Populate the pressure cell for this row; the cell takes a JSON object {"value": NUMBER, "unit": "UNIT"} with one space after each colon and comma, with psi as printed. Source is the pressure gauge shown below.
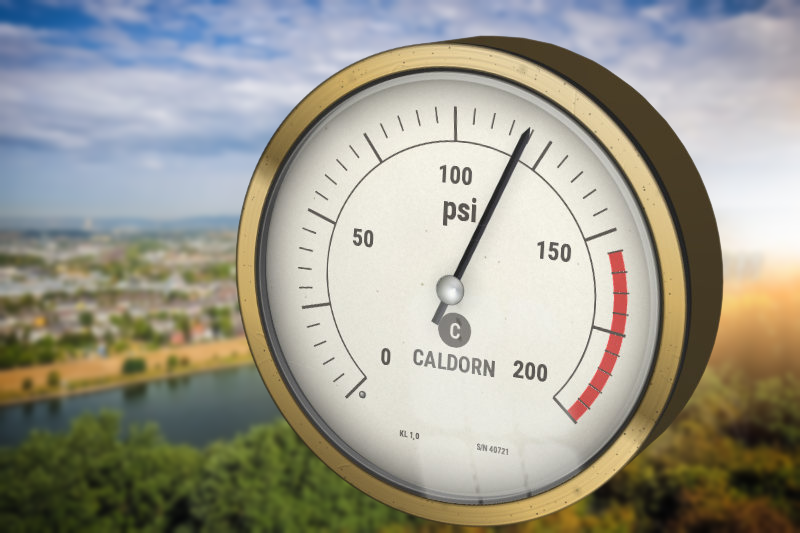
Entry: {"value": 120, "unit": "psi"}
